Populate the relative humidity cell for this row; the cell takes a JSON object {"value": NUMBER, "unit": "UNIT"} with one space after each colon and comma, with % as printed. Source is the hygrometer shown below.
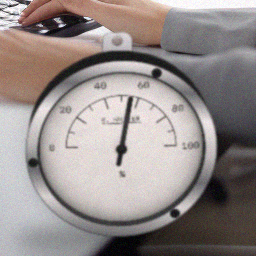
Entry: {"value": 55, "unit": "%"}
